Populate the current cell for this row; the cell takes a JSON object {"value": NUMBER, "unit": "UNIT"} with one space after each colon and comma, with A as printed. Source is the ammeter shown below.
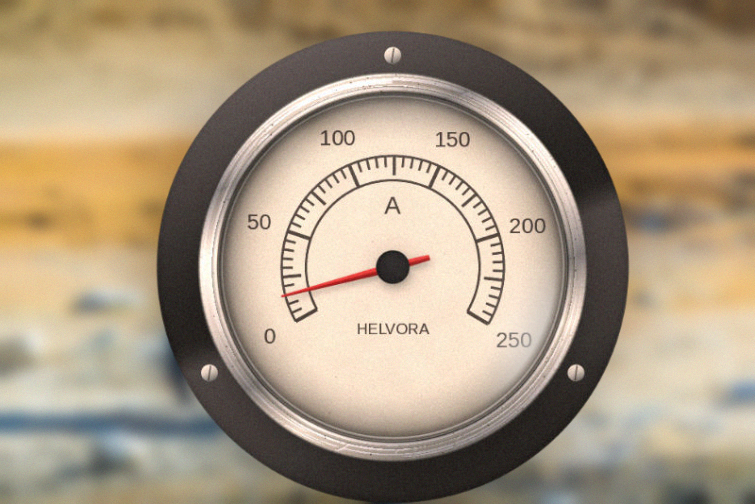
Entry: {"value": 15, "unit": "A"}
